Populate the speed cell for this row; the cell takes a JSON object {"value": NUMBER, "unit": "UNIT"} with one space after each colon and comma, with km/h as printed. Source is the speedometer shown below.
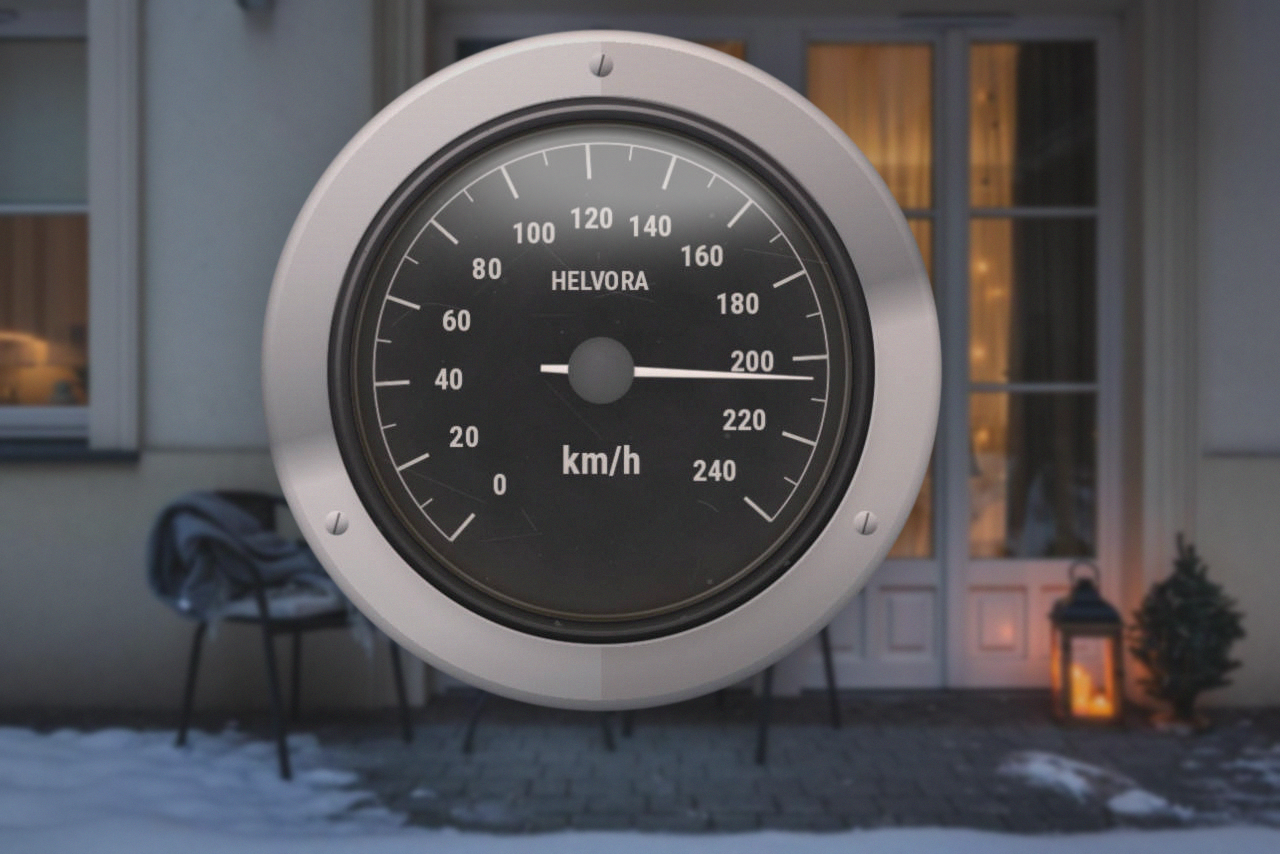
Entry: {"value": 205, "unit": "km/h"}
